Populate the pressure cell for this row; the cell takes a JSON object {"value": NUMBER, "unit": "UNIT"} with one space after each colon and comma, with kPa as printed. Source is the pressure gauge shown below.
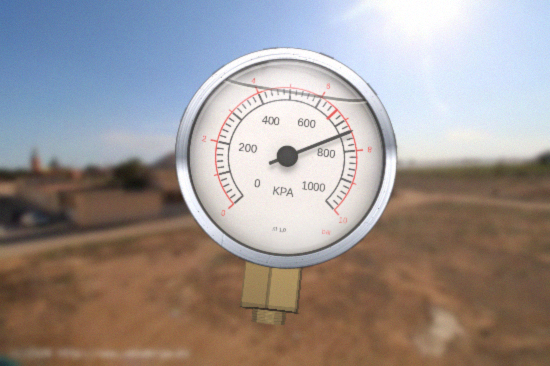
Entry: {"value": 740, "unit": "kPa"}
